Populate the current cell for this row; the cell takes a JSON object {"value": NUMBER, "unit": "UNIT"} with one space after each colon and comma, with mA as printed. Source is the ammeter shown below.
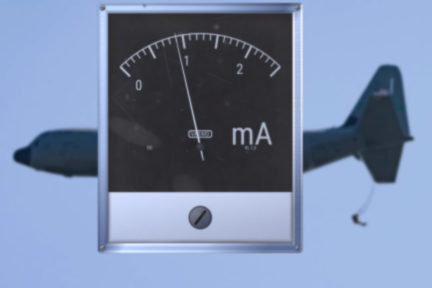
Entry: {"value": 0.9, "unit": "mA"}
